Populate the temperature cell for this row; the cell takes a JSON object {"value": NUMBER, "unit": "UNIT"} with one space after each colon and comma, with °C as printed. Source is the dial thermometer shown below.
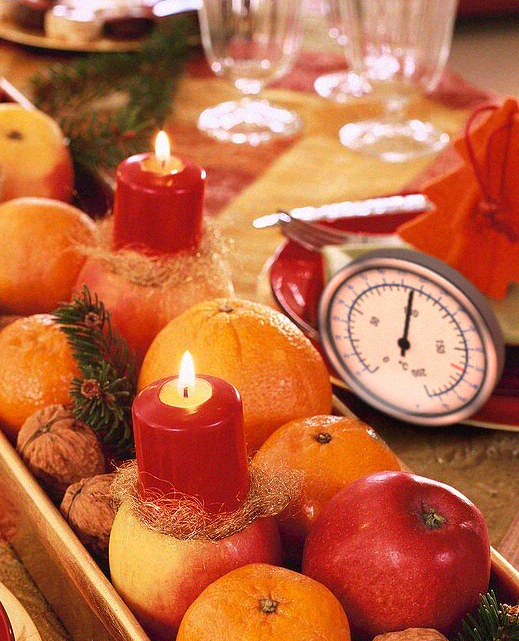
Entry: {"value": 100, "unit": "°C"}
